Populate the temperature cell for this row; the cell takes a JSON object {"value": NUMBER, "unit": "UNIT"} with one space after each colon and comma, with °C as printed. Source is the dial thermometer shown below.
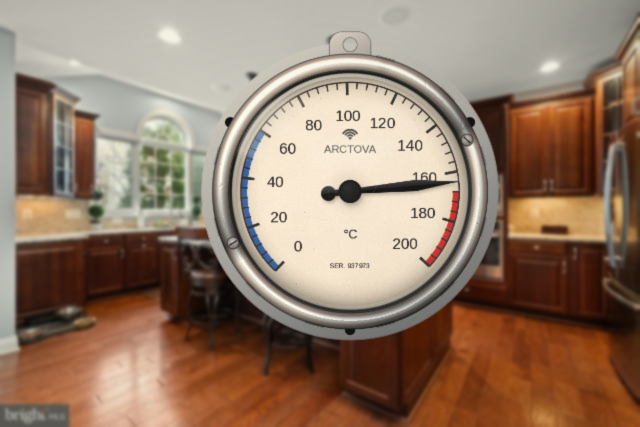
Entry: {"value": 164, "unit": "°C"}
